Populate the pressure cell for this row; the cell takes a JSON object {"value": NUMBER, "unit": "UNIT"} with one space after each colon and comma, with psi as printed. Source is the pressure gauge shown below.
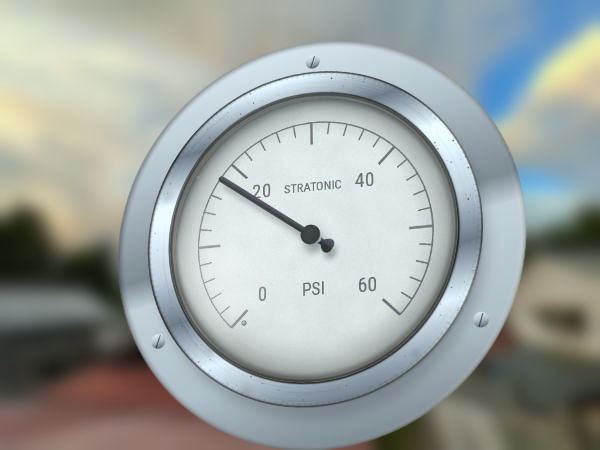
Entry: {"value": 18, "unit": "psi"}
